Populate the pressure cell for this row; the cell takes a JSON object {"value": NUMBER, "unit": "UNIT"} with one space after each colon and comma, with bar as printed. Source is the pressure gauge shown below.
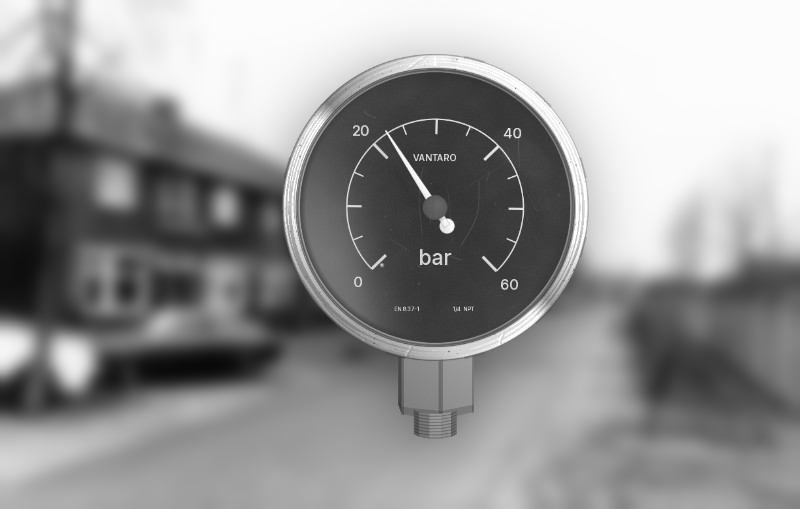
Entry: {"value": 22.5, "unit": "bar"}
